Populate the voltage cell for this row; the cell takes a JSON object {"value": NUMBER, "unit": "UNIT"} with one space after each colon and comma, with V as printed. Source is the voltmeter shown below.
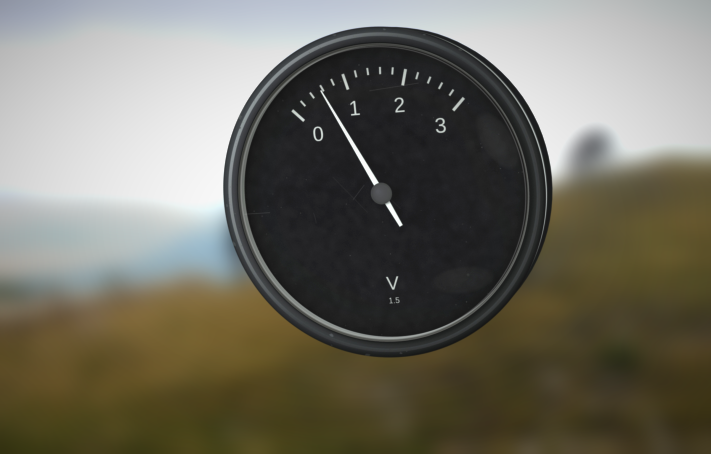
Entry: {"value": 0.6, "unit": "V"}
